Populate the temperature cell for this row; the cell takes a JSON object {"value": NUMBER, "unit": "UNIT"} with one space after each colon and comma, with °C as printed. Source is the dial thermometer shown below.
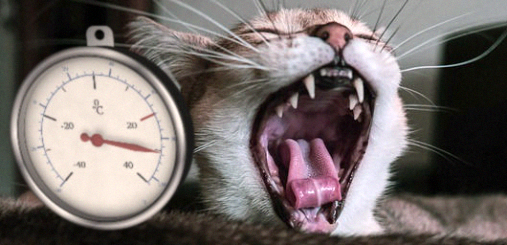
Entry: {"value": 30, "unit": "°C"}
